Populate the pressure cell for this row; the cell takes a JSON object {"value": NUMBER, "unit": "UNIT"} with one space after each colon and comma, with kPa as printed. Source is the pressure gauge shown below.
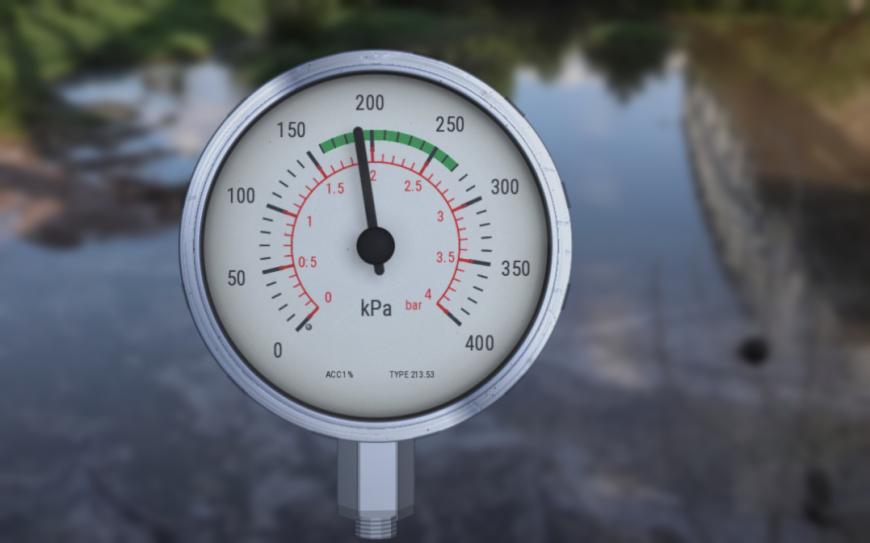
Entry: {"value": 190, "unit": "kPa"}
